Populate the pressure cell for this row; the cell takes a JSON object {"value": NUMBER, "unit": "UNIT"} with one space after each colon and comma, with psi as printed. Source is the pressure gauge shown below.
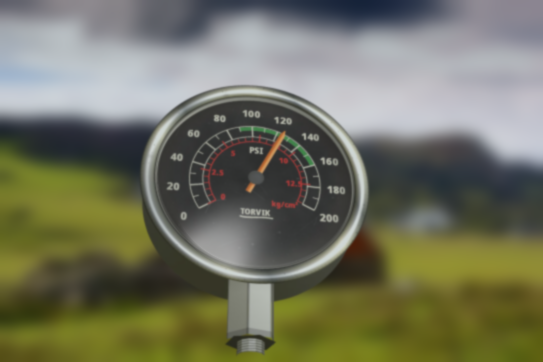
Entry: {"value": 125, "unit": "psi"}
